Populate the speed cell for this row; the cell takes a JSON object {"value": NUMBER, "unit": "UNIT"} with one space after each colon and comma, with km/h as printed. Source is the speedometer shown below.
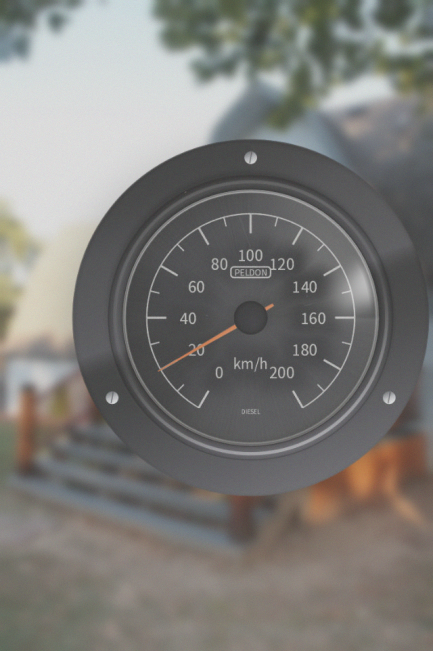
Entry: {"value": 20, "unit": "km/h"}
